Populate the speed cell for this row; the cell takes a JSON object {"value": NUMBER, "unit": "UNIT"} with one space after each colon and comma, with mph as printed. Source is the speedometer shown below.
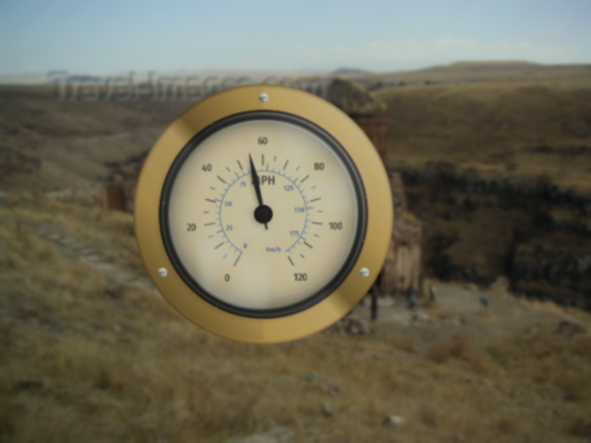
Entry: {"value": 55, "unit": "mph"}
